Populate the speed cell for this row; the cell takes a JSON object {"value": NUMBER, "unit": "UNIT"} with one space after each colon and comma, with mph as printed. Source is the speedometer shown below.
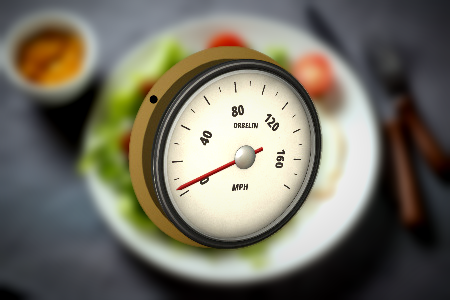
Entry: {"value": 5, "unit": "mph"}
